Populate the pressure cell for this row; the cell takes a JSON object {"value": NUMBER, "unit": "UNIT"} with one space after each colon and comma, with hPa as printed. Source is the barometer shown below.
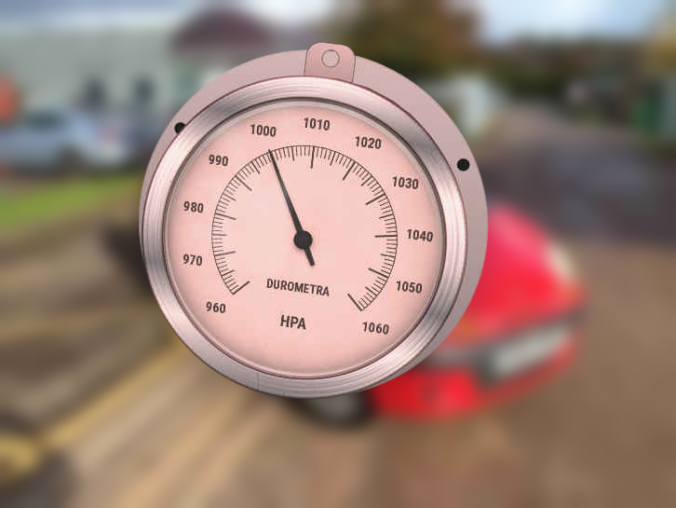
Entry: {"value": 1000, "unit": "hPa"}
